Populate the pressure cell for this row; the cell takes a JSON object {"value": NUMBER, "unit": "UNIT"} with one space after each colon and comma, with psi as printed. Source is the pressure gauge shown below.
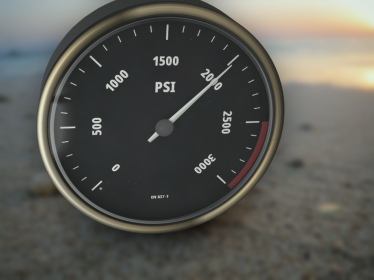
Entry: {"value": 2000, "unit": "psi"}
